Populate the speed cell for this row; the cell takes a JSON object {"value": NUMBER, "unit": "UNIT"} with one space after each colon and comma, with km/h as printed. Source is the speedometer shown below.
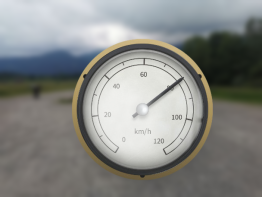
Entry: {"value": 80, "unit": "km/h"}
